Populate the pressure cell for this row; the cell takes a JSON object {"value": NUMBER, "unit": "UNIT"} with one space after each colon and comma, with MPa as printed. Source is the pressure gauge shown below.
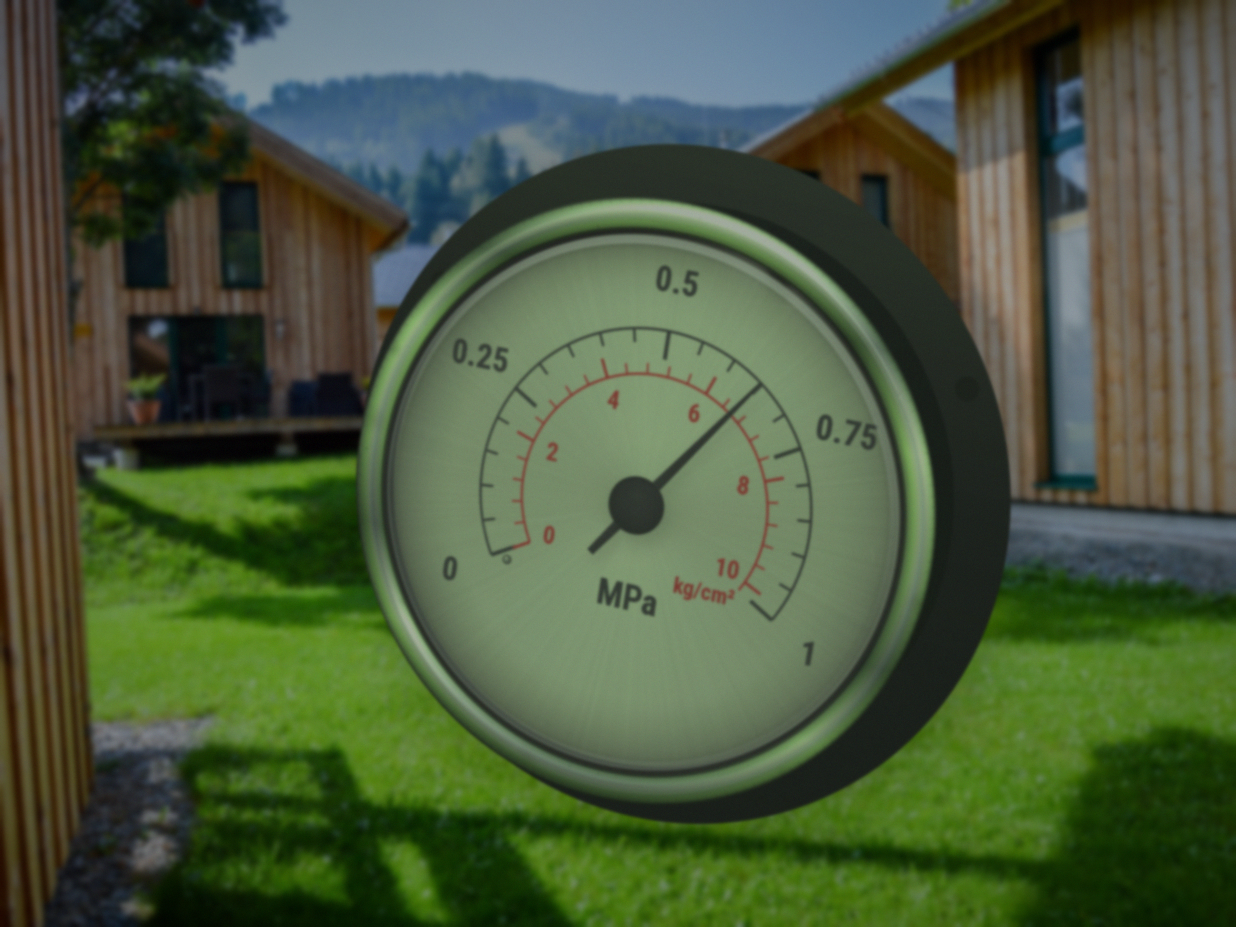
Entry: {"value": 0.65, "unit": "MPa"}
